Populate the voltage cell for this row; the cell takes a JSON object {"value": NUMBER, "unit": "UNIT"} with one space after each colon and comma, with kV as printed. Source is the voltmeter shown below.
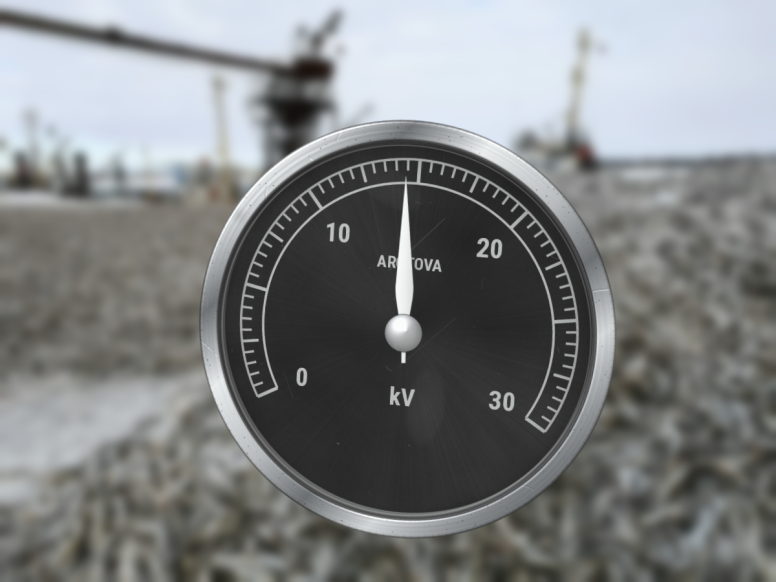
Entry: {"value": 14.5, "unit": "kV"}
